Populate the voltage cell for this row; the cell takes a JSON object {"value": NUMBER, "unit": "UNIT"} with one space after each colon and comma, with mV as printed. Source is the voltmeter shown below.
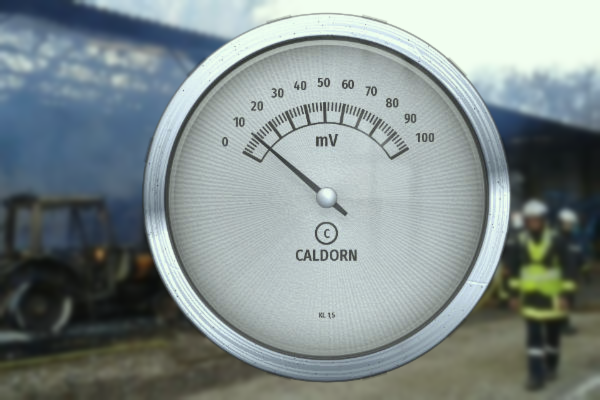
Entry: {"value": 10, "unit": "mV"}
